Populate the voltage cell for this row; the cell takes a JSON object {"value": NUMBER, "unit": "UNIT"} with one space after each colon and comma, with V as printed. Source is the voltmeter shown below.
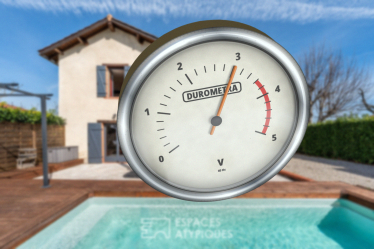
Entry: {"value": 3, "unit": "V"}
